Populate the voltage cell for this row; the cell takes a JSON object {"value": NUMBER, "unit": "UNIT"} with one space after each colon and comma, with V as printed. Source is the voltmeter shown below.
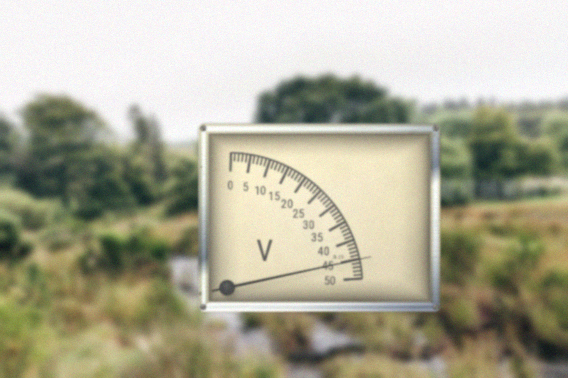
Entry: {"value": 45, "unit": "V"}
